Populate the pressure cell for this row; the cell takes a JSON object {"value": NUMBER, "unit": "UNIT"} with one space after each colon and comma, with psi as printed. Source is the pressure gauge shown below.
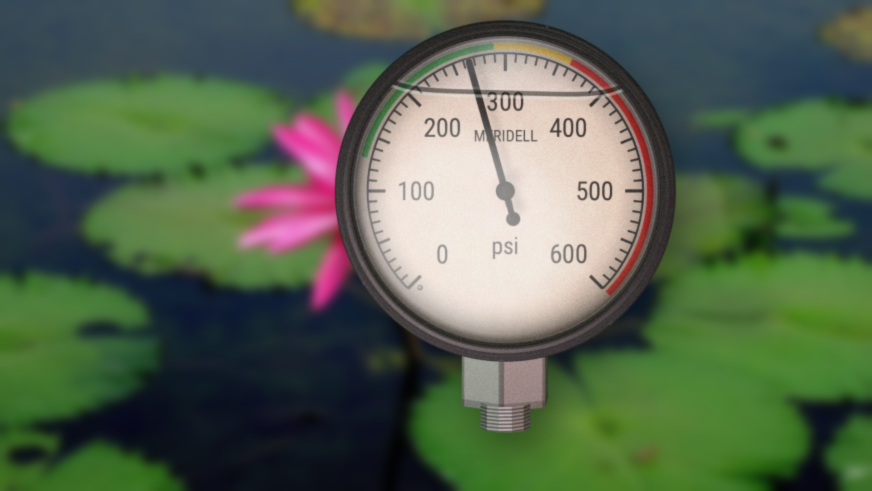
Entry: {"value": 265, "unit": "psi"}
